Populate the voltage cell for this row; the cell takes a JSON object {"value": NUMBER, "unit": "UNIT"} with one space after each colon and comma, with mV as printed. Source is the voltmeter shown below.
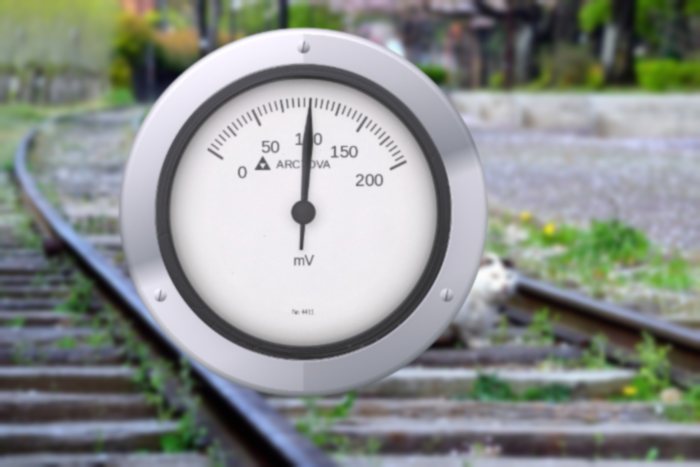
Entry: {"value": 100, "unit": "mV"}
